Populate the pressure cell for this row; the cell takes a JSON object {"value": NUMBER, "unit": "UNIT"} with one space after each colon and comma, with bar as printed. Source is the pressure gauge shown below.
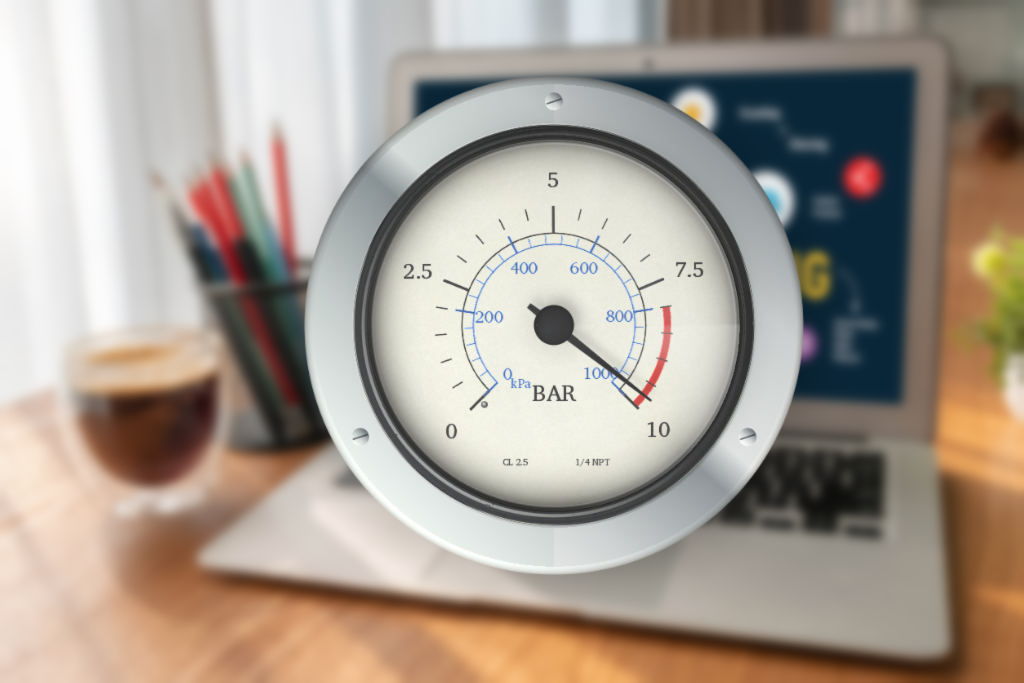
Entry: {"value": 9.75, "unit": "bar"}
